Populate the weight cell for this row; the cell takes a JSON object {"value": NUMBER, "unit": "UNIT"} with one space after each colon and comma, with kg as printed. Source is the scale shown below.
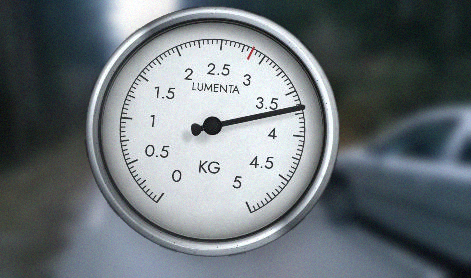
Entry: {"value": 3.7, "unit": "kg"}
